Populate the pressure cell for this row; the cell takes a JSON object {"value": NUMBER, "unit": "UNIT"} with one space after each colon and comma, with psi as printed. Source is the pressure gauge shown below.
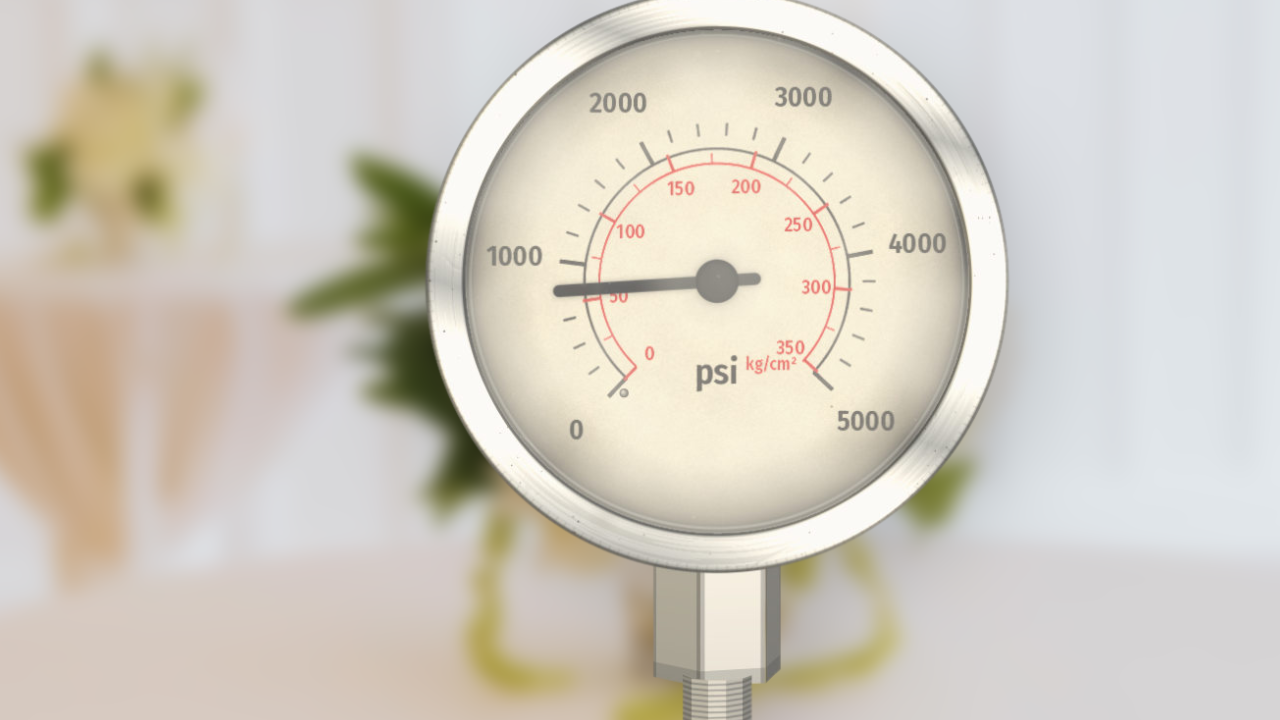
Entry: {"value": 800, "unit": "psi"}
